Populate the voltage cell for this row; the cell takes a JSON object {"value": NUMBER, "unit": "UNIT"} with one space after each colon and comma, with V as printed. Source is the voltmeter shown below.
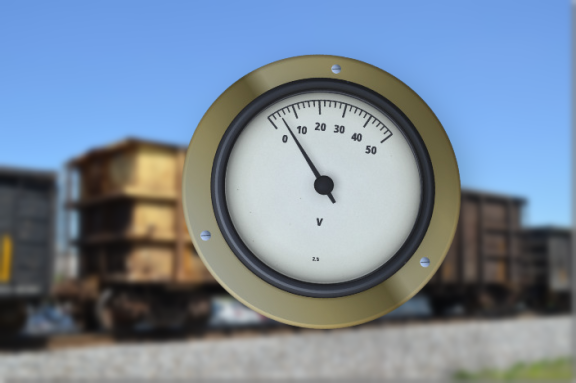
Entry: {"value": 4, "unit": "V"}
